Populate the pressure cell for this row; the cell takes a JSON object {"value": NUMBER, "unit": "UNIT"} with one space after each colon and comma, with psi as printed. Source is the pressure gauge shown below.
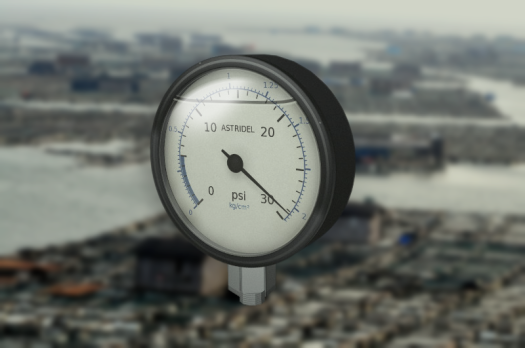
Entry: {"value": 29, "unit": "psi"}
